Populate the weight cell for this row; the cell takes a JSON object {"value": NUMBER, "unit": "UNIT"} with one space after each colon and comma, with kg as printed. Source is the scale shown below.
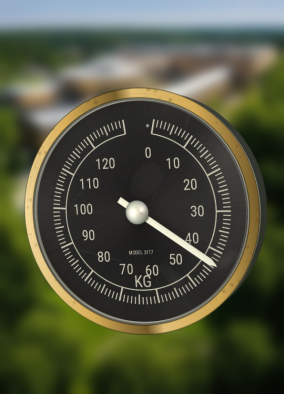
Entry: {"value": 43, "unit": "kg"}
